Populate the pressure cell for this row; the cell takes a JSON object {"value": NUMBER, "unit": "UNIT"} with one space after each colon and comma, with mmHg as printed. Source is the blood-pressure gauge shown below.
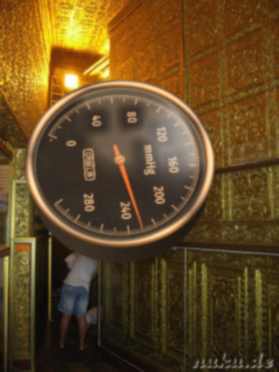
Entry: {"value": 230, "unit": "mmHg"}
